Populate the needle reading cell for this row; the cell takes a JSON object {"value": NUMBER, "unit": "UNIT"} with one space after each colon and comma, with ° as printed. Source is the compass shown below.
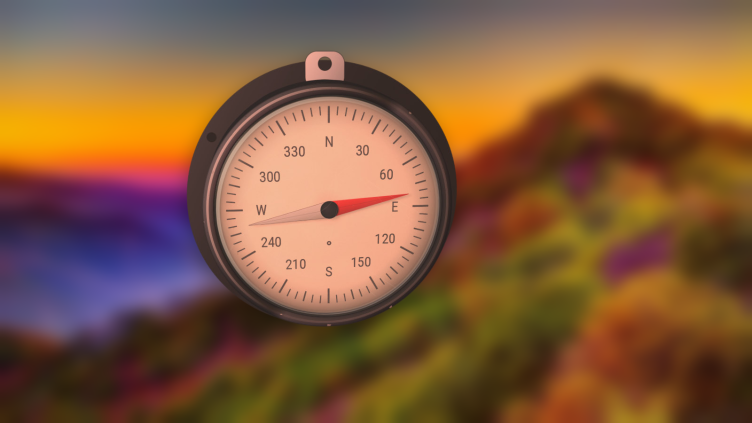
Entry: {"value": 80, "unit": "°"}
